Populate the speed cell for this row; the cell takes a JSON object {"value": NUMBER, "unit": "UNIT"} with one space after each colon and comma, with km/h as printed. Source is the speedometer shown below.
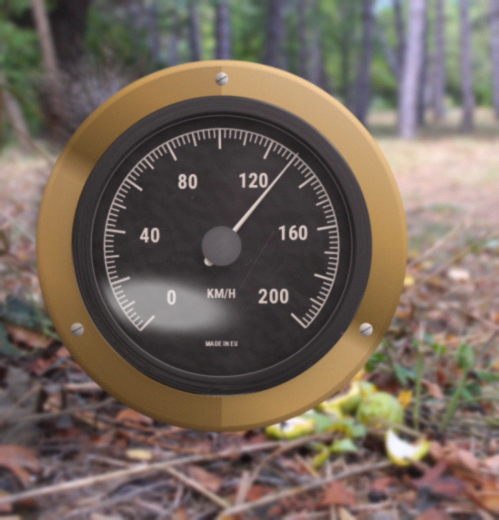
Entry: {"value": 130, "unit": "km/h"}
